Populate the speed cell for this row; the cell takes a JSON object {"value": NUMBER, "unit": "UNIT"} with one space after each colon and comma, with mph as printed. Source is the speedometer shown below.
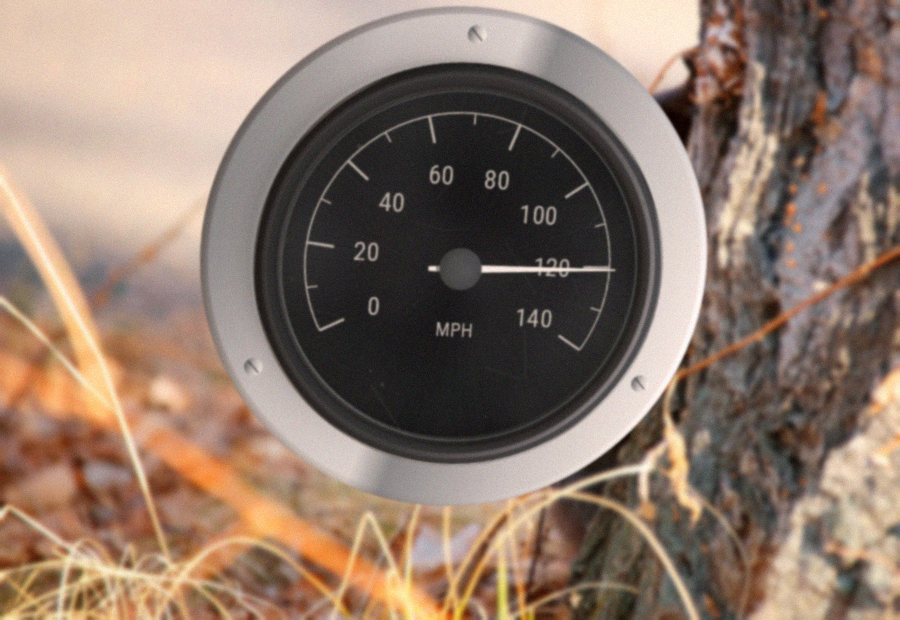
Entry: {"value": 120, "unit": "mph"}
